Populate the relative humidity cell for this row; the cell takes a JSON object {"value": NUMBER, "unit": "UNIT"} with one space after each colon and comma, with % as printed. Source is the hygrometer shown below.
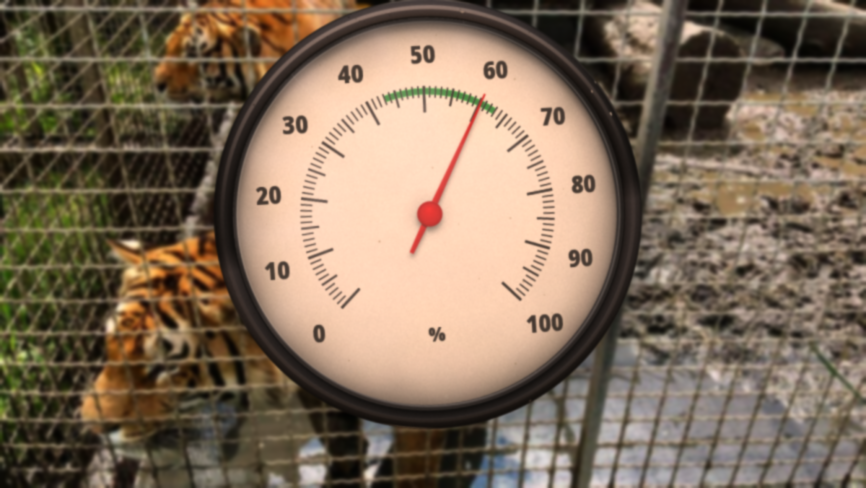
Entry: {"value": 60, "unit": "%"}
